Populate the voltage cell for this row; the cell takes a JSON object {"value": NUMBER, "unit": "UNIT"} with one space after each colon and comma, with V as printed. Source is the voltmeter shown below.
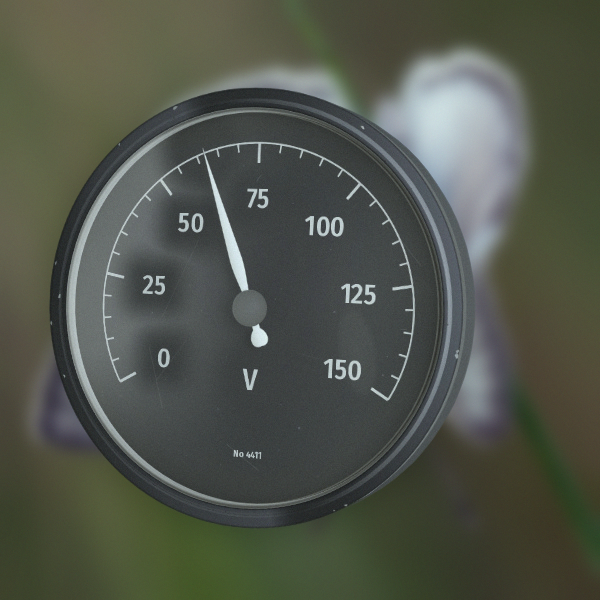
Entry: {"value": 62.5, "unit": "V"}
